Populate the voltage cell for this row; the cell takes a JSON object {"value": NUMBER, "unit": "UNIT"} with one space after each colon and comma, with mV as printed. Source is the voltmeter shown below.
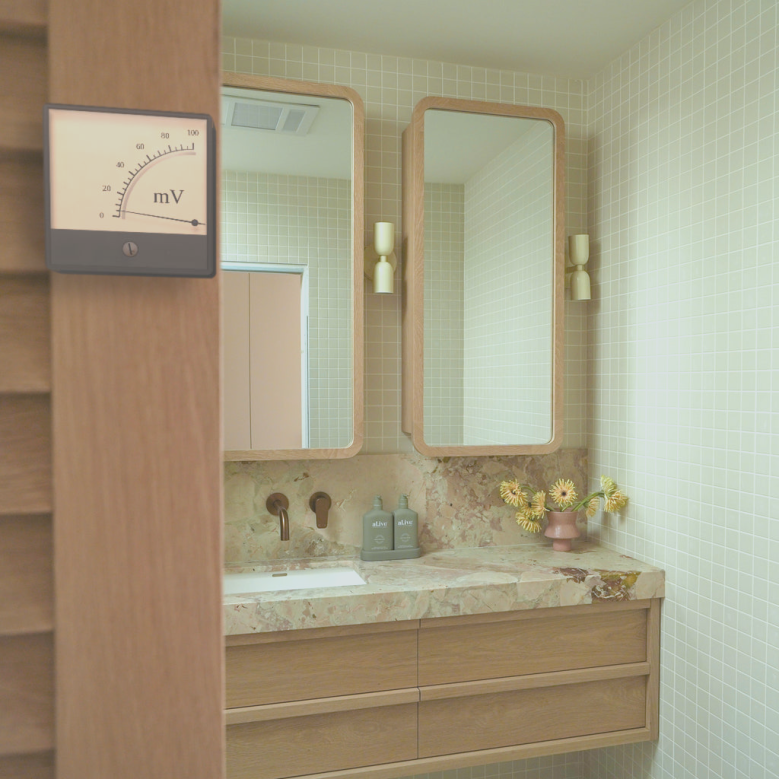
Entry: {"value": 5, "unit": "mV"}
